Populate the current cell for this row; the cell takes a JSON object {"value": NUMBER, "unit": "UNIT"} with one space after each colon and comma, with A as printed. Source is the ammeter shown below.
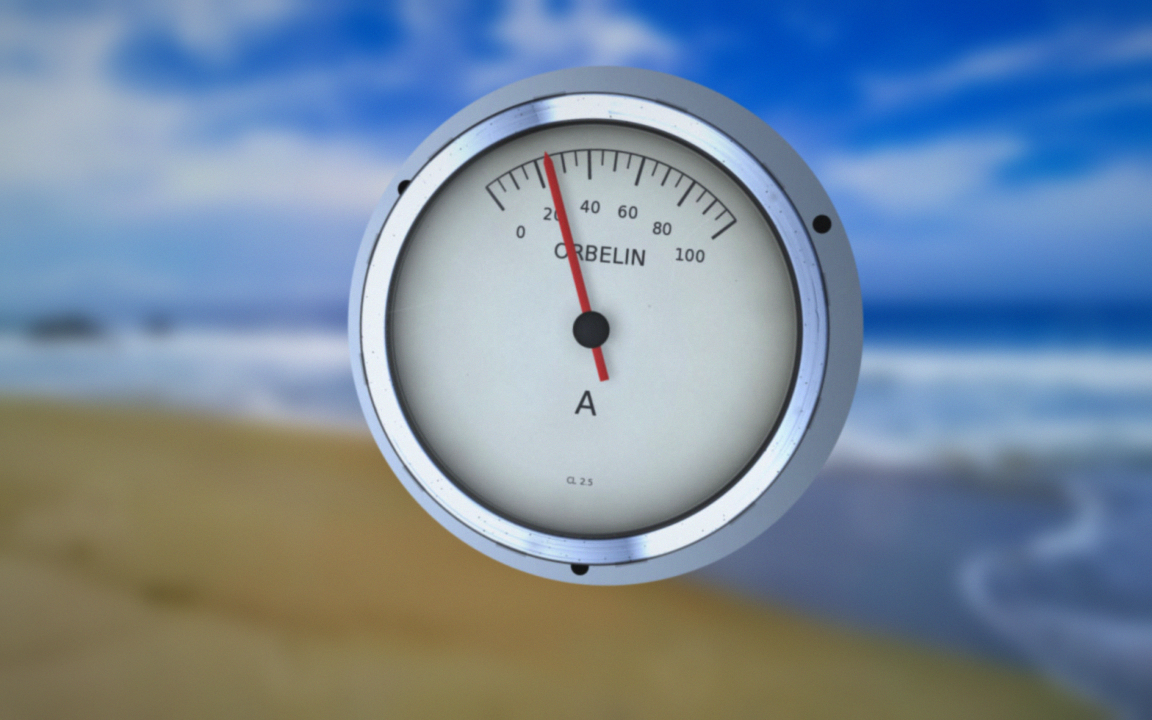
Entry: {"value": 25, "unit": "A"}
